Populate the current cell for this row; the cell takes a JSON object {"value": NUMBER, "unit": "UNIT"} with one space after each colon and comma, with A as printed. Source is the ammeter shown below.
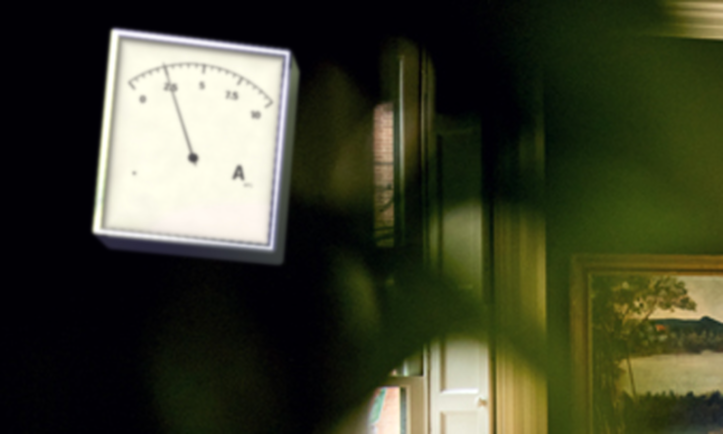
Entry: {"value": 2.5, "unit": "A"}
